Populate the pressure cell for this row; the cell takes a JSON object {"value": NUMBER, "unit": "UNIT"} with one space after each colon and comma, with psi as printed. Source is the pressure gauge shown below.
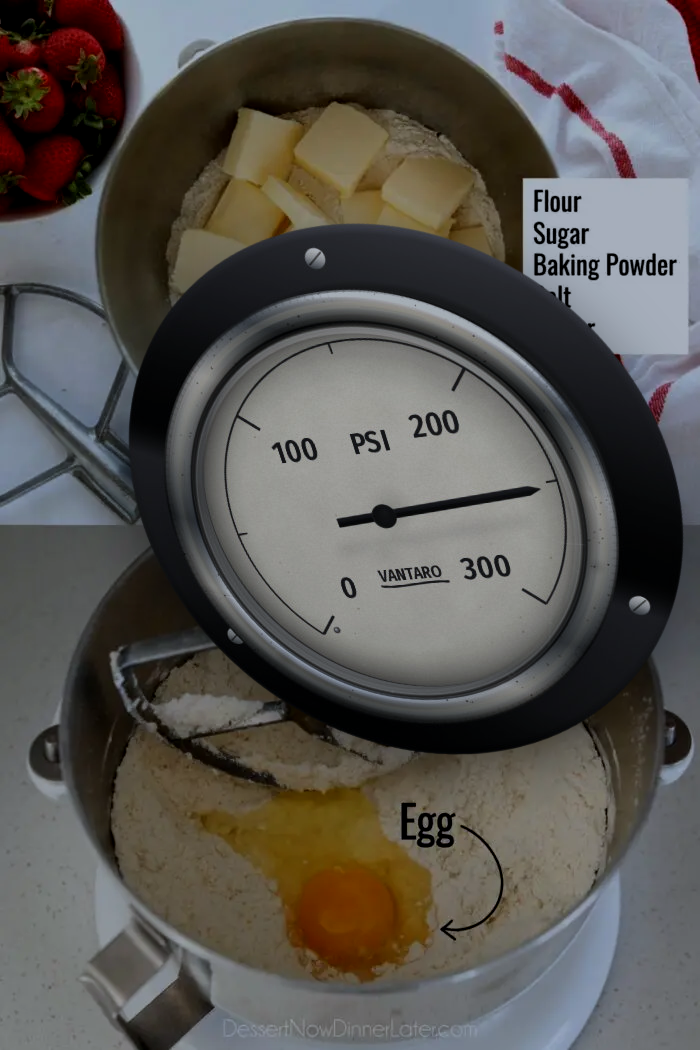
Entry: {"value": 250, "unit": "psi"}
